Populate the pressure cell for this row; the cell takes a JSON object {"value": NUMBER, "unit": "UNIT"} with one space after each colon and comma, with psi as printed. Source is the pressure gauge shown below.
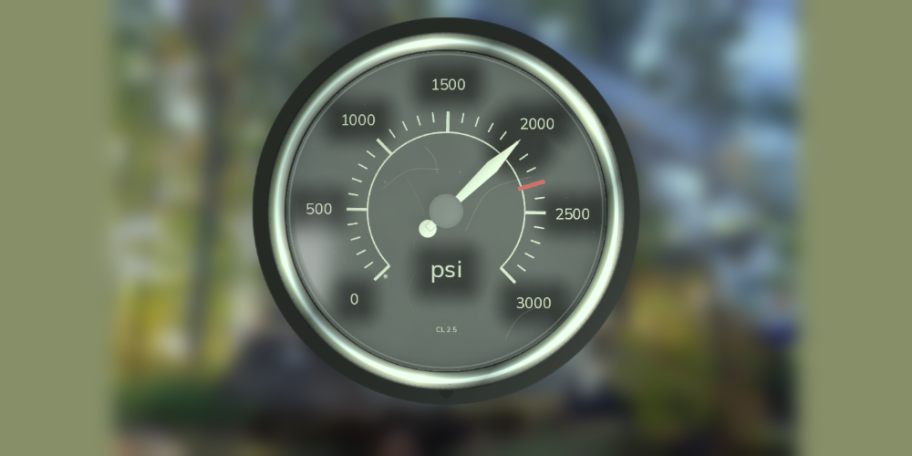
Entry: {"value": 2000, "unit": "psi"}
